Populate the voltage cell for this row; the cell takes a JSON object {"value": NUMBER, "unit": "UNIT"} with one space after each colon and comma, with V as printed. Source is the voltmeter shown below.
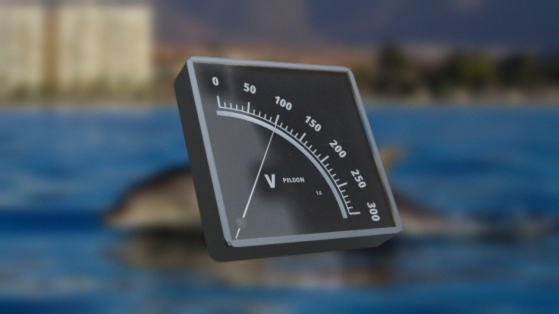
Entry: {"value": 100, "unit": "V"}
